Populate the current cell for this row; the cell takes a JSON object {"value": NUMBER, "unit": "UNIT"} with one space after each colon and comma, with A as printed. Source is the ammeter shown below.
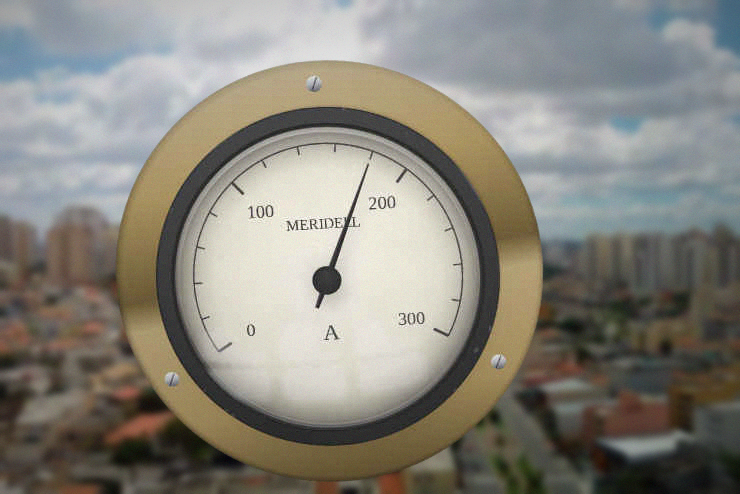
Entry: {"value": 180, "unit": "A"}
